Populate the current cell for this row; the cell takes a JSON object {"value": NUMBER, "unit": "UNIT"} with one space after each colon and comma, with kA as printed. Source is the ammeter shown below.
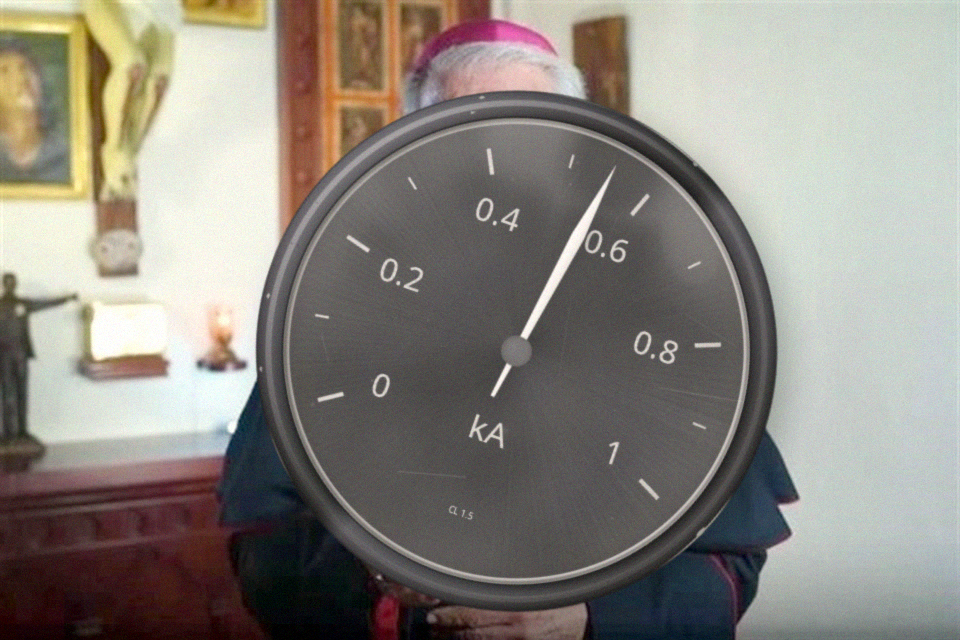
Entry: {"value": 0.55, "unit": "kA"}
